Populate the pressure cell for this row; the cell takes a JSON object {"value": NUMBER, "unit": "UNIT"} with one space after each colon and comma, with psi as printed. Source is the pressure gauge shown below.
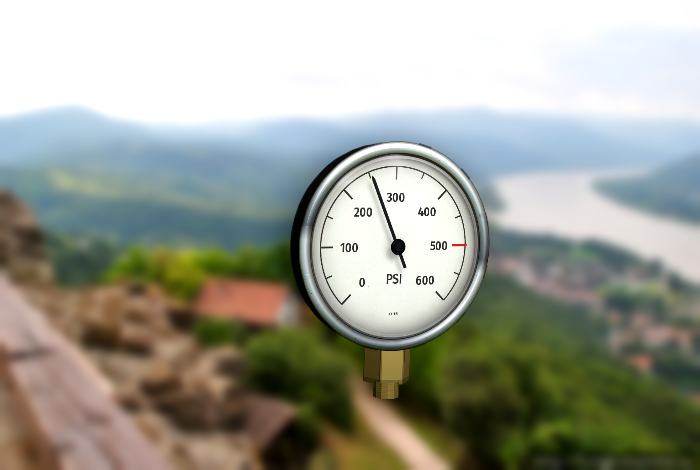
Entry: {"value": 250, "unit": "psi"}
